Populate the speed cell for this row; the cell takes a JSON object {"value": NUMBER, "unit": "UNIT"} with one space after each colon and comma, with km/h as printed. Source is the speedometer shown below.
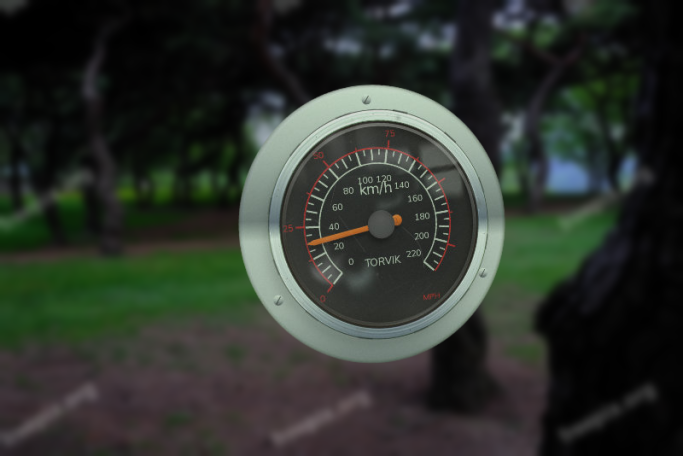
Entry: {"value": 30, "unit": "km/h"}
